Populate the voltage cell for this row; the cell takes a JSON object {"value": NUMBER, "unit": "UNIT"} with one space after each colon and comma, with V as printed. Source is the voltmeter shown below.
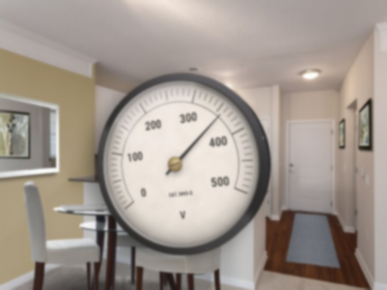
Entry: {"value": 360, "unit": "V"}
